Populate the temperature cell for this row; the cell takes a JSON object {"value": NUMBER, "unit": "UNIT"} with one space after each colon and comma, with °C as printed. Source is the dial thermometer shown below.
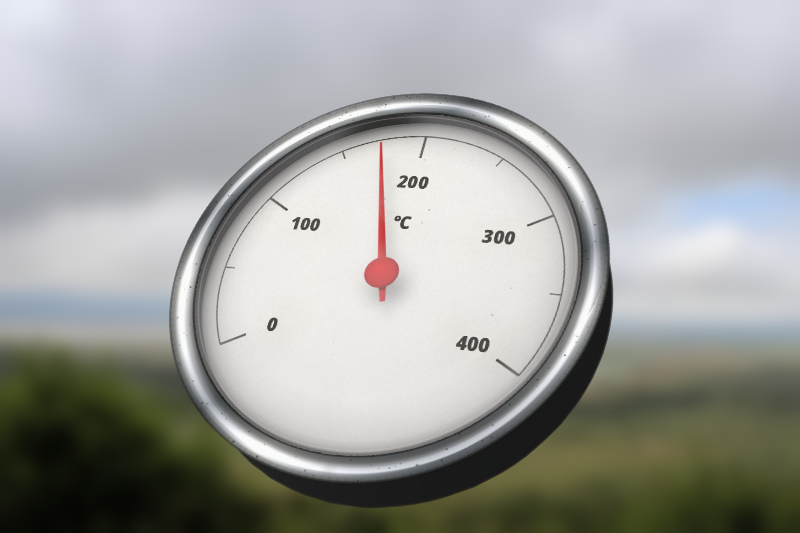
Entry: {"value": 175, "unit": "°C"}
